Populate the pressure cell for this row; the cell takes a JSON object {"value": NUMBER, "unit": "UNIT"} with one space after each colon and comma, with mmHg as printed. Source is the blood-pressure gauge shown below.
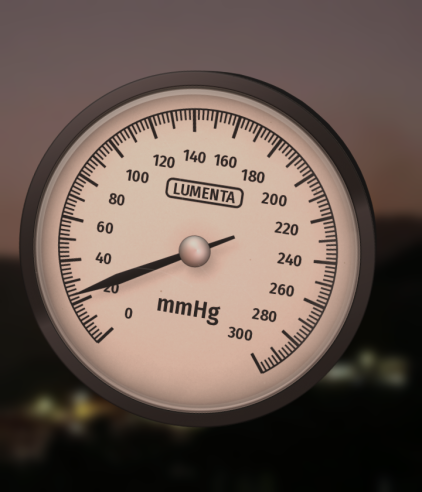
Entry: {"value": 24, "unit": "mmHg"}
